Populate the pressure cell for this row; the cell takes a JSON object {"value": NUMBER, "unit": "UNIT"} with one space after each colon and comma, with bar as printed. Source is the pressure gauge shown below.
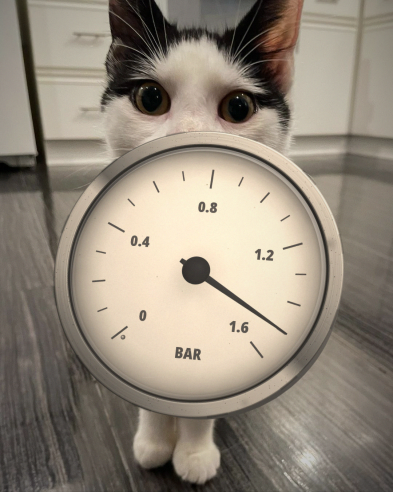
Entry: {"value": 1.5, "unit": "bar"}
